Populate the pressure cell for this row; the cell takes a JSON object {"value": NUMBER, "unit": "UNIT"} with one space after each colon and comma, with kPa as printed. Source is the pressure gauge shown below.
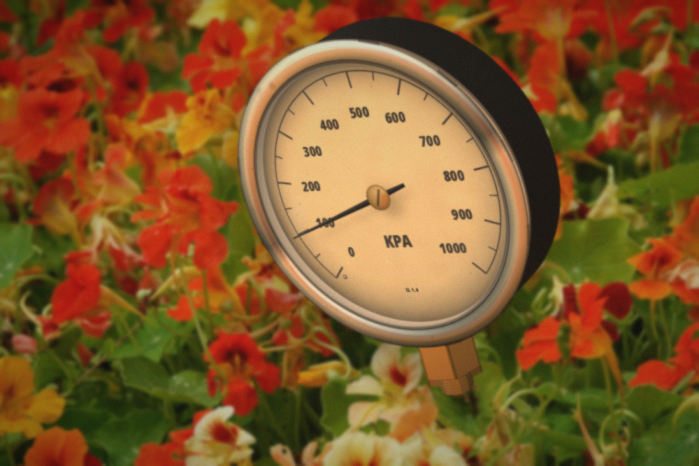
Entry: {"value": 100, "unit": "kPa"}
